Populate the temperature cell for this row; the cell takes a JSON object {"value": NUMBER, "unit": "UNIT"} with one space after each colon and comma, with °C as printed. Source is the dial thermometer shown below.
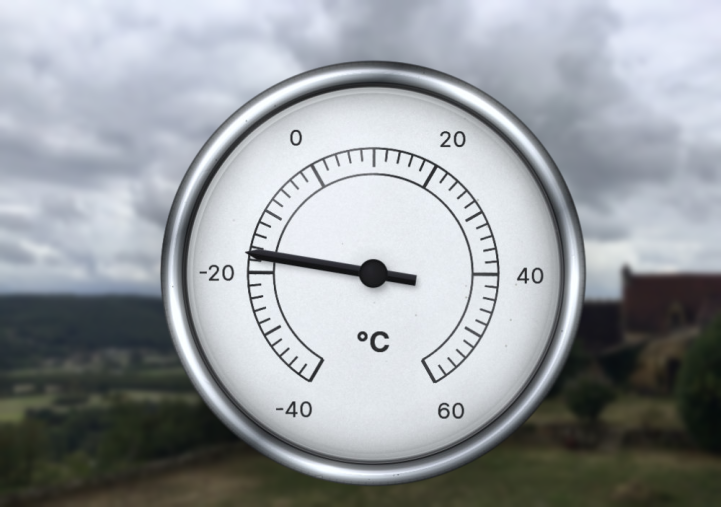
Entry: {"value": -17, "unit": "°C"}
